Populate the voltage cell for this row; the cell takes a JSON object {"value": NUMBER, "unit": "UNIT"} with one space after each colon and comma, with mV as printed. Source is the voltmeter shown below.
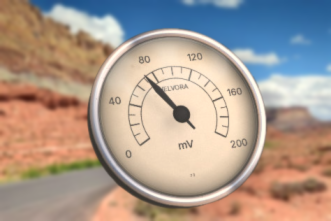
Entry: {"value": 70, "unit": "mV"}
